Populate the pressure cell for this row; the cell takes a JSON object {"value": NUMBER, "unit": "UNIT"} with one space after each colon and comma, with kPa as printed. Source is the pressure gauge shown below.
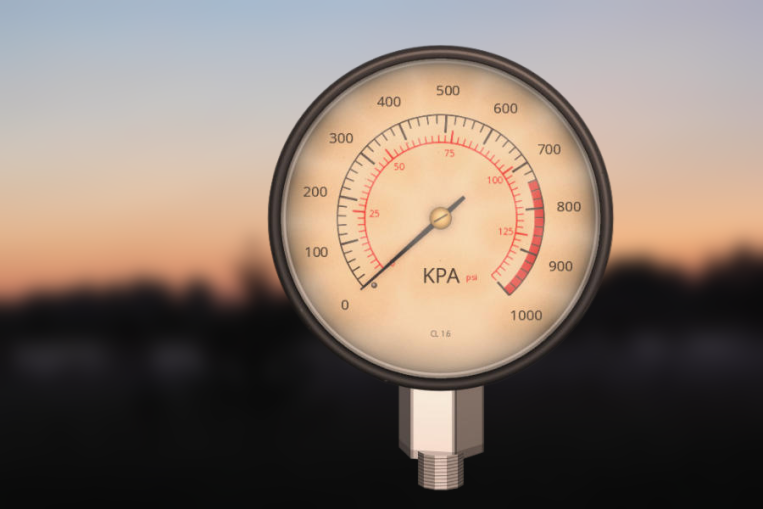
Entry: {"value": 0, "unit": "kPa"}
